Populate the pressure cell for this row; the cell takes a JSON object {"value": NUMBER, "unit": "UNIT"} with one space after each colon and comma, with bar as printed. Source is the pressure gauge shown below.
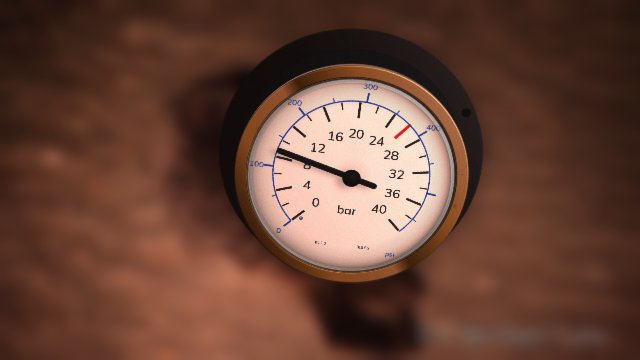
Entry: {"value": 9, "unit": "bar"}
